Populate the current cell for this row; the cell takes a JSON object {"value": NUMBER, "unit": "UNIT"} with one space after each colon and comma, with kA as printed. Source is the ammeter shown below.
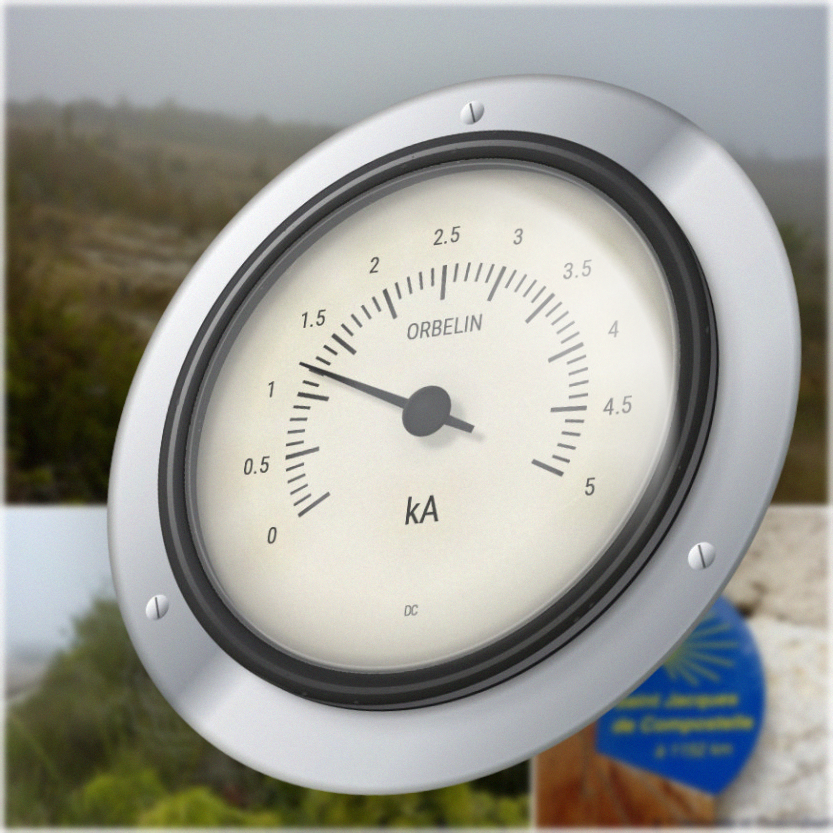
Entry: {"value": 1.2, "unit": "kA"}
